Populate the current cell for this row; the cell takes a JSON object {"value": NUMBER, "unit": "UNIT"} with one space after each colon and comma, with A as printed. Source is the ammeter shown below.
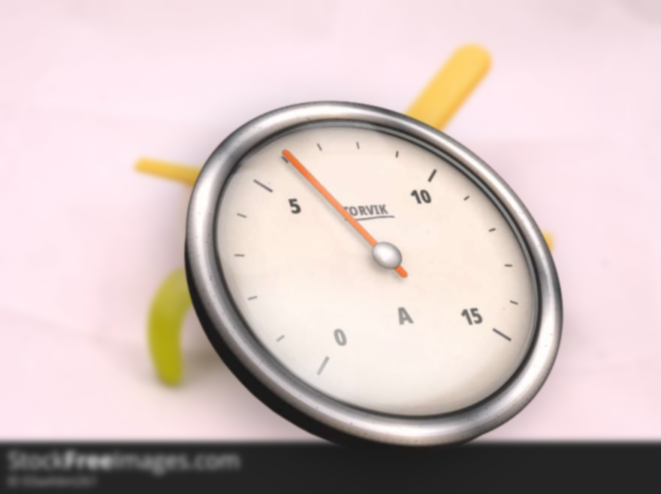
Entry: {"value": 6, "unit": "A"}
